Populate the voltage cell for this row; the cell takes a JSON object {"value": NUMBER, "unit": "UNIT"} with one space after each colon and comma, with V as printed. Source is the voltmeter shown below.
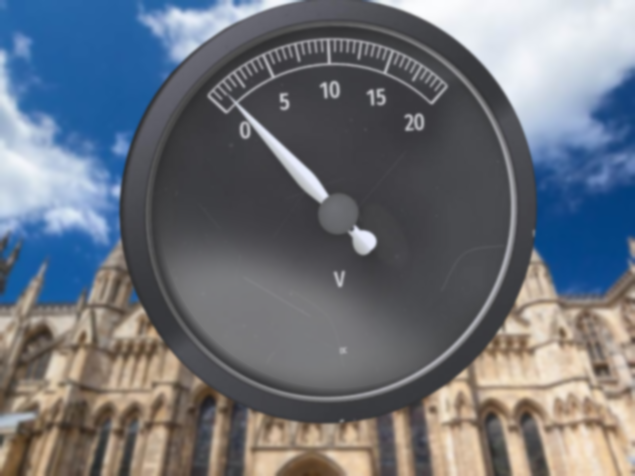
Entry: {"value": 1, "unit": "V"}
